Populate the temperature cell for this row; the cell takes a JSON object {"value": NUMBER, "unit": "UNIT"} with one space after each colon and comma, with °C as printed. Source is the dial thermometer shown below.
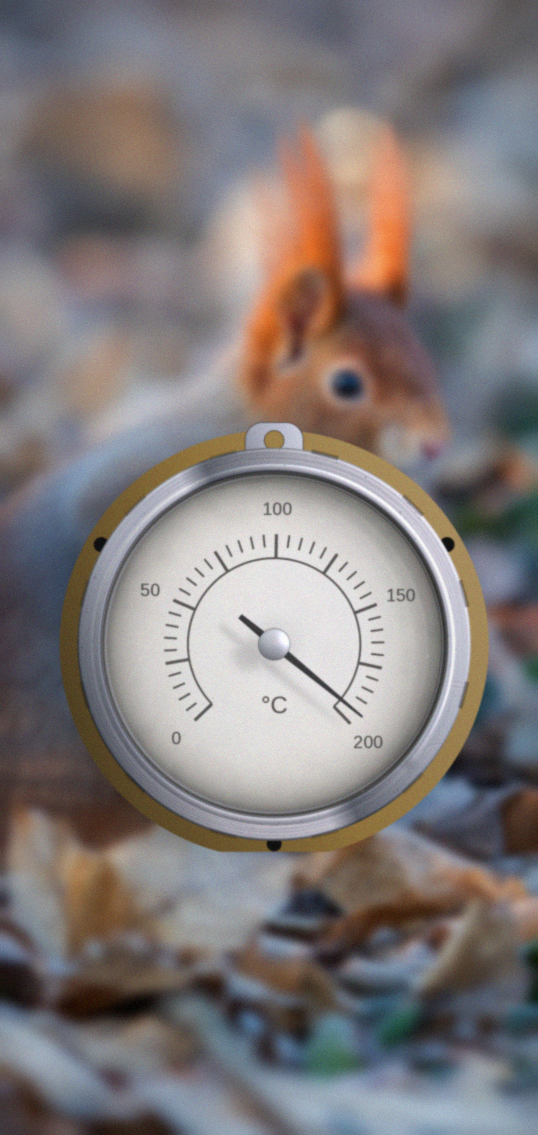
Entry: {"value": 195, "unit": "°C"}
